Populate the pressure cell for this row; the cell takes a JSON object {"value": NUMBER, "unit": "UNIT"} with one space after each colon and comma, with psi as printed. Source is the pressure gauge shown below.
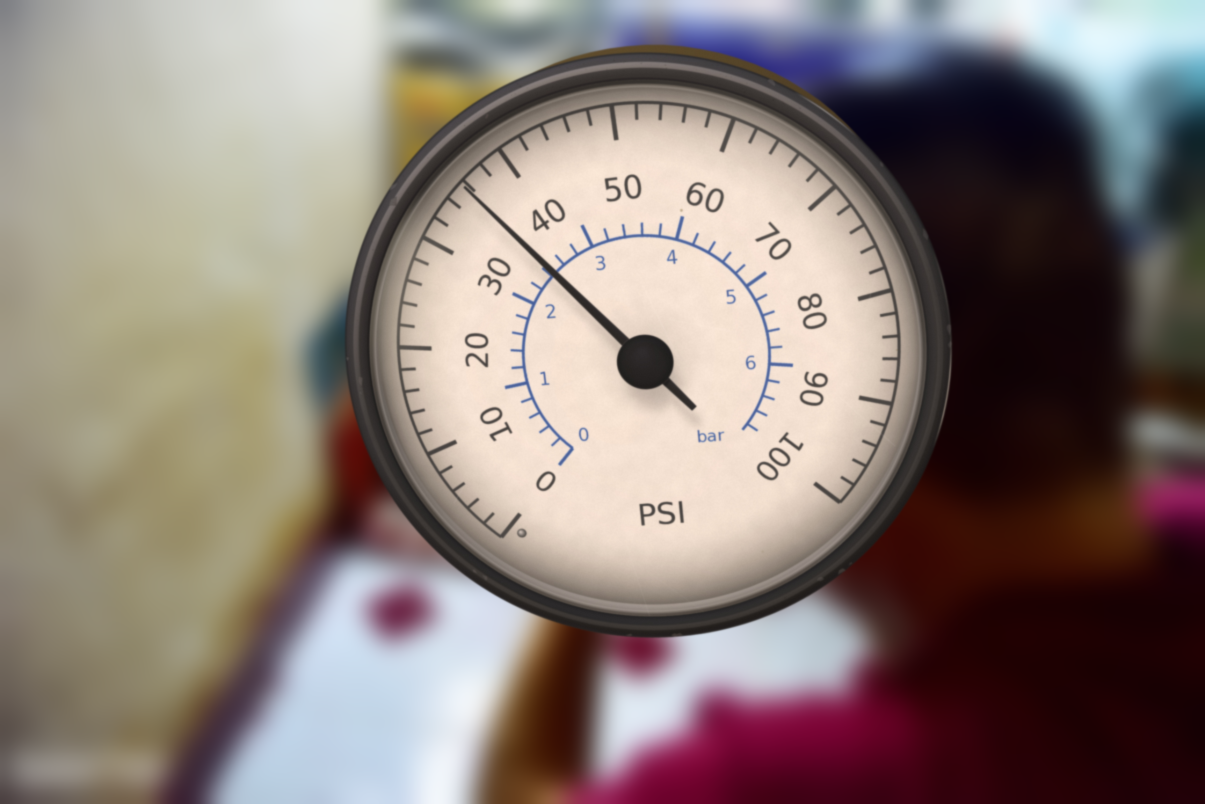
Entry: {"value": 36, "unit": "psi"}
